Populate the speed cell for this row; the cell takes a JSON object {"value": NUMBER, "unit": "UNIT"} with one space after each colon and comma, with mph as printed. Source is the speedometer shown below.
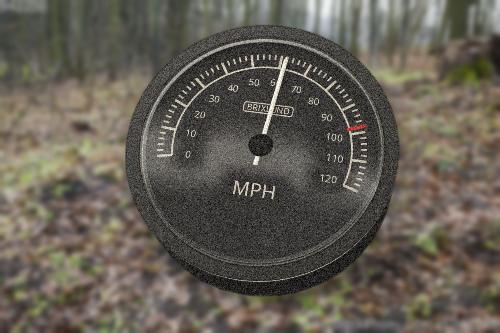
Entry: {"value": 62, "unit": "mph"}
